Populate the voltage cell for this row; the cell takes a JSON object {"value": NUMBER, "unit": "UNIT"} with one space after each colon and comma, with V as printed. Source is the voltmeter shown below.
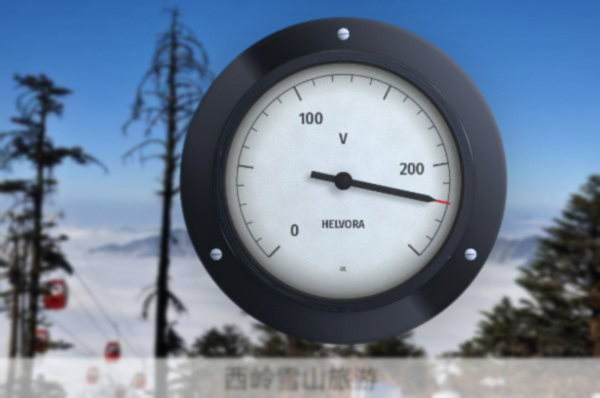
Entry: {"value": 220, "unit": "V"}
